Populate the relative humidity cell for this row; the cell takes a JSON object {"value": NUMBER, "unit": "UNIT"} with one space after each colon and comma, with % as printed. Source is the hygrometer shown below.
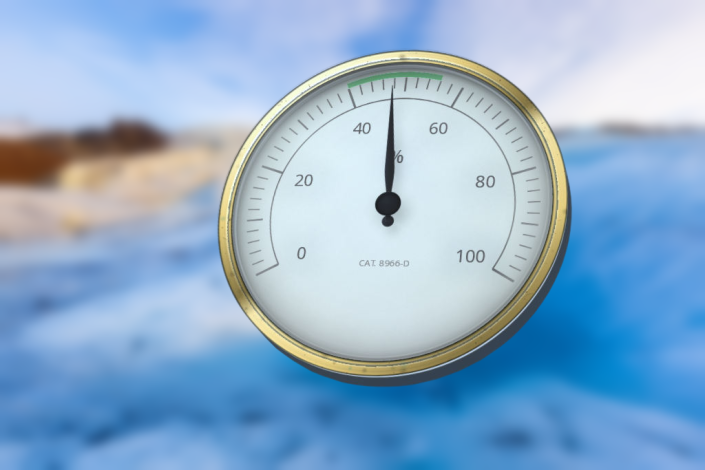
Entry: {"value": 48, "unit": "%"}
